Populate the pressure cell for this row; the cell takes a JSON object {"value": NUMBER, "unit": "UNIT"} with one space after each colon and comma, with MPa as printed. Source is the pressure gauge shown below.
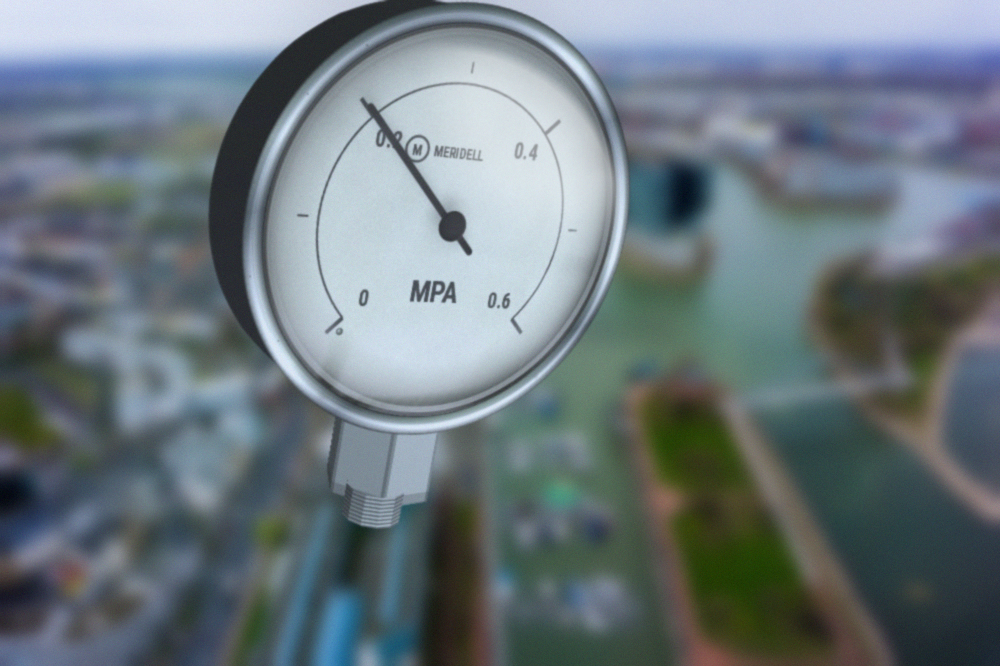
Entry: {"value": 0.2, "unit": "MPa"}
